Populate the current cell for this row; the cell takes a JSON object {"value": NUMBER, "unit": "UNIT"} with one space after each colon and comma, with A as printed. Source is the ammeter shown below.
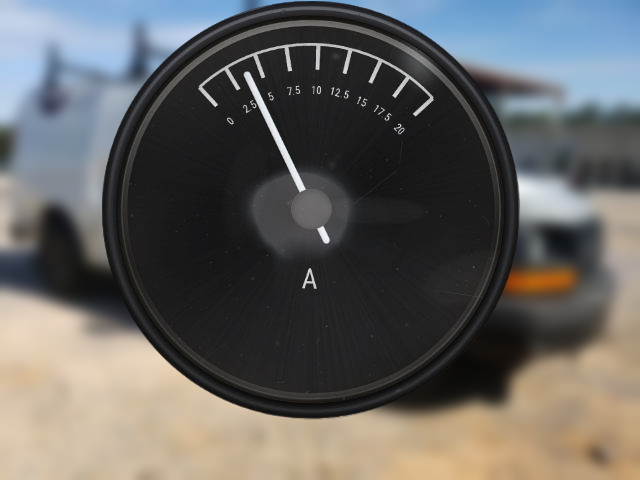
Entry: {"value": 3.75, "unit": "A"}
